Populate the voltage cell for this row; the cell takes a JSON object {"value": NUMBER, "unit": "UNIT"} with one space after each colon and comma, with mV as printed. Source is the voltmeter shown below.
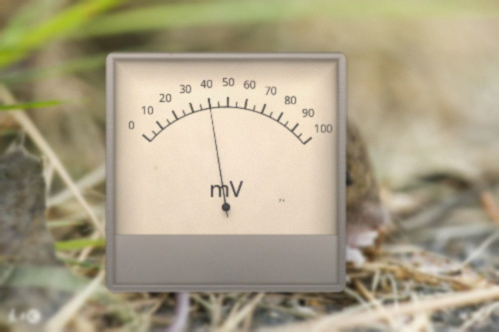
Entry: {"value": 40, "unit": "mV"}
